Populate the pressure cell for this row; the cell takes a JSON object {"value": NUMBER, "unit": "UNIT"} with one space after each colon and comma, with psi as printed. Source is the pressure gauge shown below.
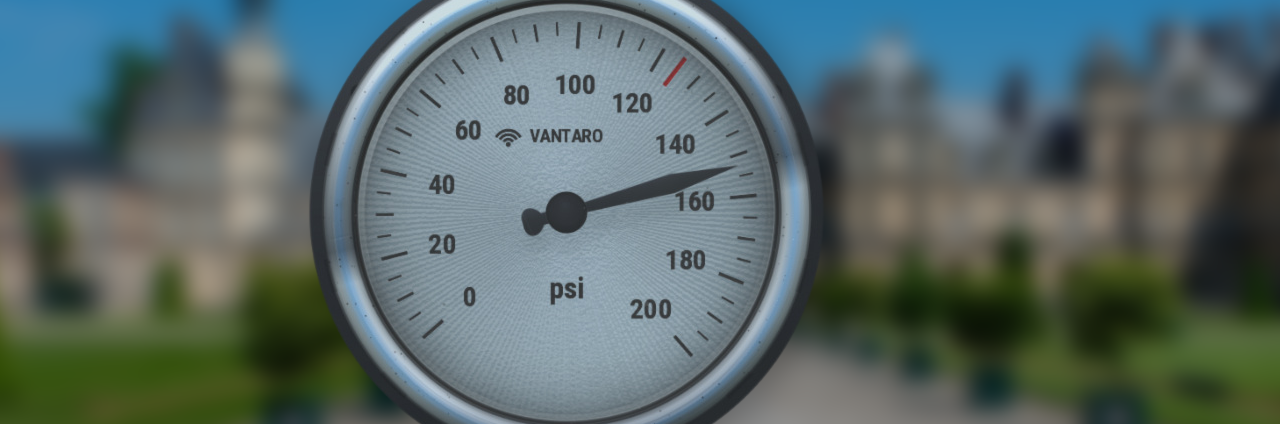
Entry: {"value": 152.5, "unit": "psi"}
